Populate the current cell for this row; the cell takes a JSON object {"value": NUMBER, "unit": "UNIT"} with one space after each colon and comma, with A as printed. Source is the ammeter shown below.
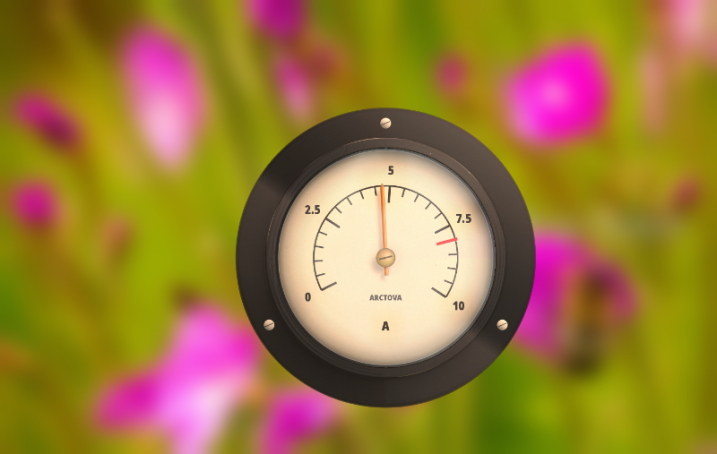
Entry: {"value": 4.75, "unit": "A"}
